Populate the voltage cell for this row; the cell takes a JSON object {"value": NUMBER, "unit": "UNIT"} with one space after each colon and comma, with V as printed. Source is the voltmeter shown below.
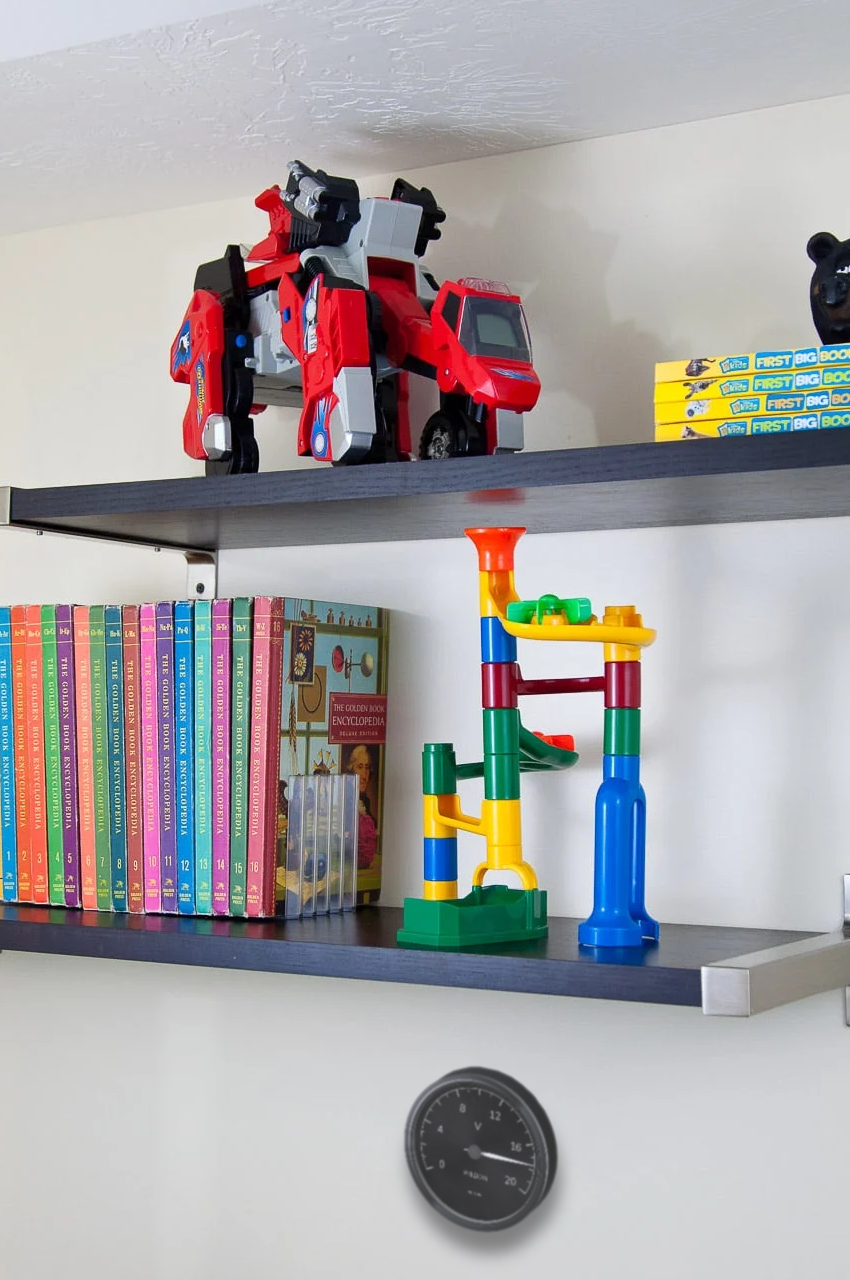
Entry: {"value": 17.5, "unit": "V"}
